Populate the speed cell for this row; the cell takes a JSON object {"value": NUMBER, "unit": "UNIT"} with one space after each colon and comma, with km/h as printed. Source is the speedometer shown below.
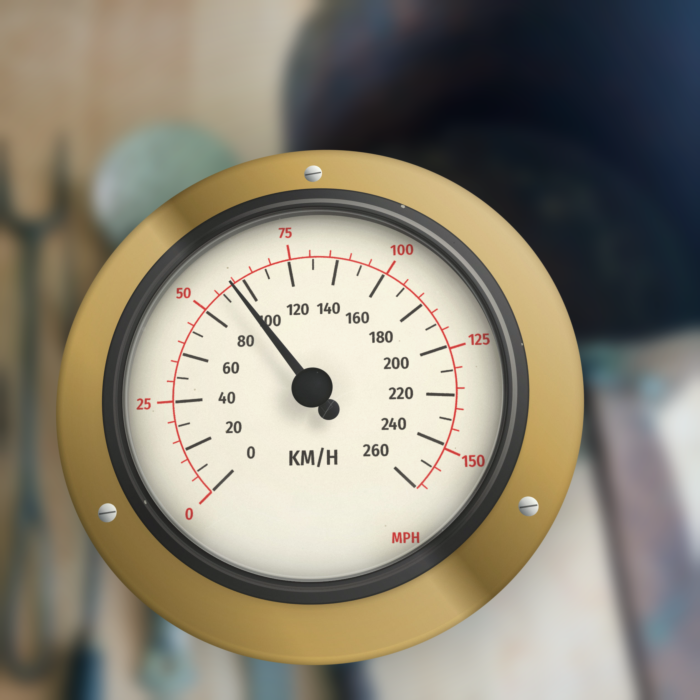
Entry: {"value": 95, "unit": "km/h"}
